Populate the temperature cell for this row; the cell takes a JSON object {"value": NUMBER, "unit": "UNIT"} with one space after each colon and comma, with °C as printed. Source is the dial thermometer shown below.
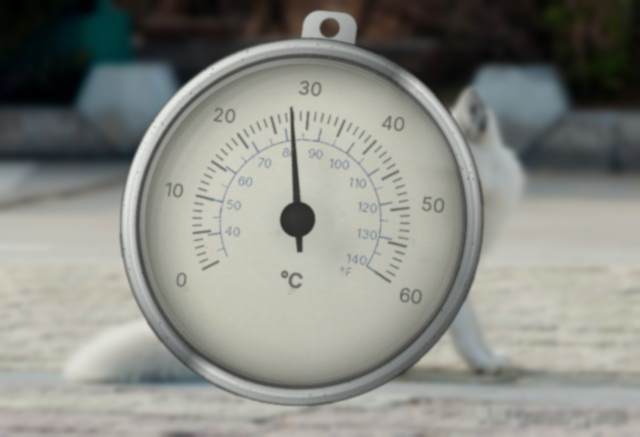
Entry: {"value": 28, "unit": "°C"}
